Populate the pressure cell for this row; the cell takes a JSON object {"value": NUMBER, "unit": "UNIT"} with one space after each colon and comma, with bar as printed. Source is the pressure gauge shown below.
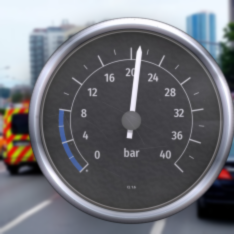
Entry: {"value": 21, "unit": "bar"}
